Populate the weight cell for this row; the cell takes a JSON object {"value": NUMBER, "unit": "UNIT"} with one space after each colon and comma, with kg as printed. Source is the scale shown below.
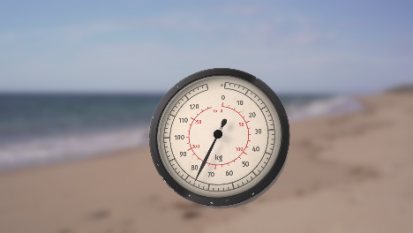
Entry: {"value": 76, "unit": "kg"}
